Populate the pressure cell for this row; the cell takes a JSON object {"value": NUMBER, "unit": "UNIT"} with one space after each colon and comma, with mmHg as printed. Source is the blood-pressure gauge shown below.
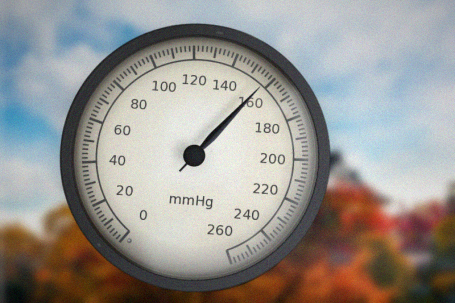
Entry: {"value": 158, "unit": "mmHg"}
